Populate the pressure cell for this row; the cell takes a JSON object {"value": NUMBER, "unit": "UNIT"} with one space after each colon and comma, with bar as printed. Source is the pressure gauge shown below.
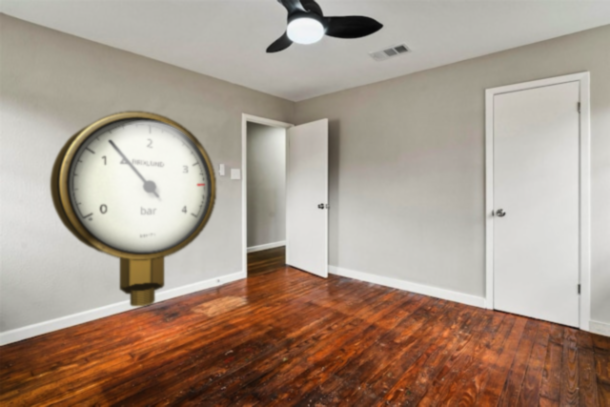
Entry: {"value": 1.3, "unit": "bar"}
